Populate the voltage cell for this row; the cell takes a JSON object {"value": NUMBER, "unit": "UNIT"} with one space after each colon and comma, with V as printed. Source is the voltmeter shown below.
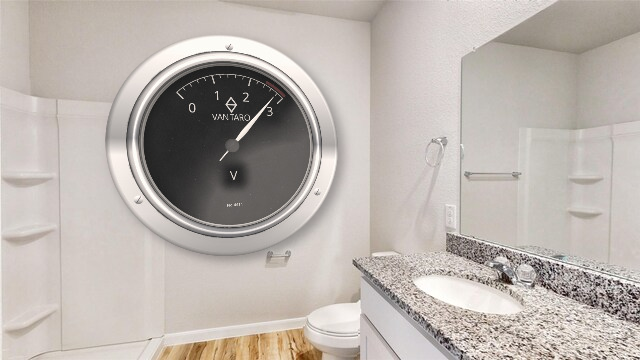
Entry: {"value": 2.8, "unit": "V"}
